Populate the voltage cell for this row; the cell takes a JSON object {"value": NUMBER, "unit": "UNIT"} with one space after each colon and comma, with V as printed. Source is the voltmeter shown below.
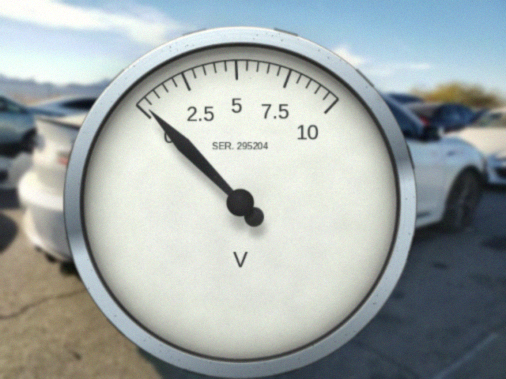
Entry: {"value": 0.25, "unit": "V"}
